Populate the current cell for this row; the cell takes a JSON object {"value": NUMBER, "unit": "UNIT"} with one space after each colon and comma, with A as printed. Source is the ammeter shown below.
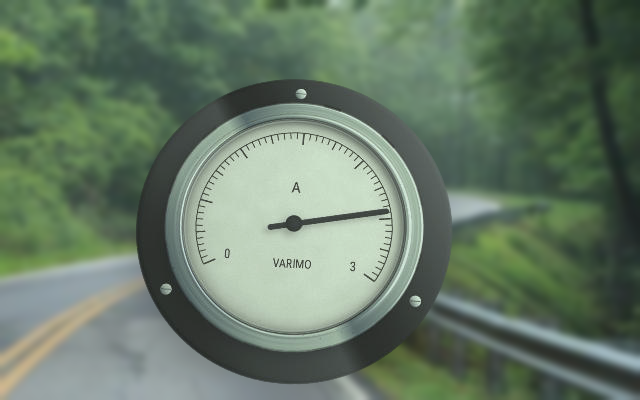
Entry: {"value": 2.45, "unit": "A"}
